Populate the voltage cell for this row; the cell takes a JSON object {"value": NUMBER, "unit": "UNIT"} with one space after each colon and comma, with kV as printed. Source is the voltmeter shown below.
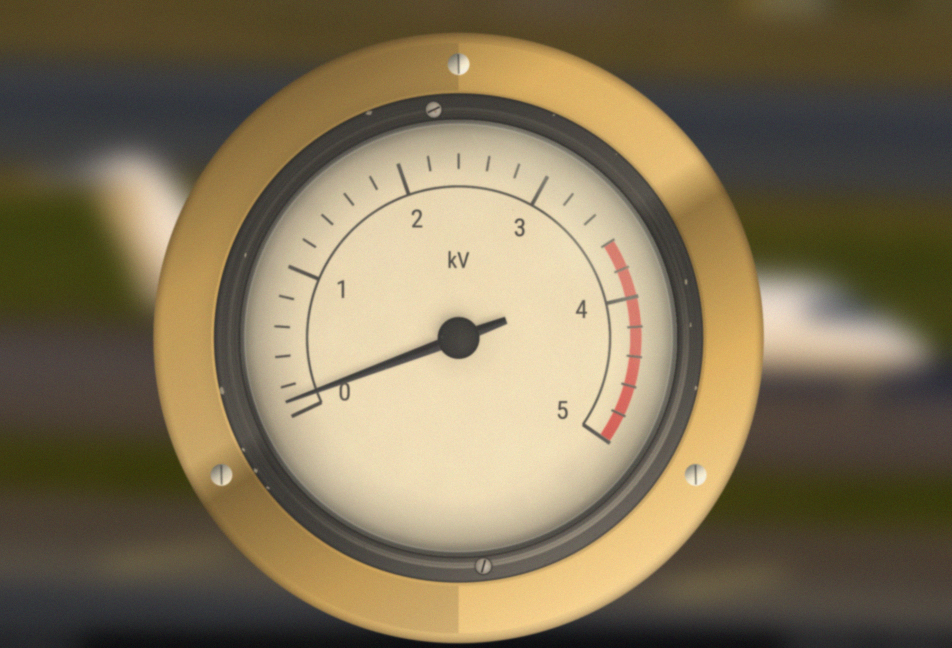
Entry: {"value": 0.1, "unit": "kV"}
